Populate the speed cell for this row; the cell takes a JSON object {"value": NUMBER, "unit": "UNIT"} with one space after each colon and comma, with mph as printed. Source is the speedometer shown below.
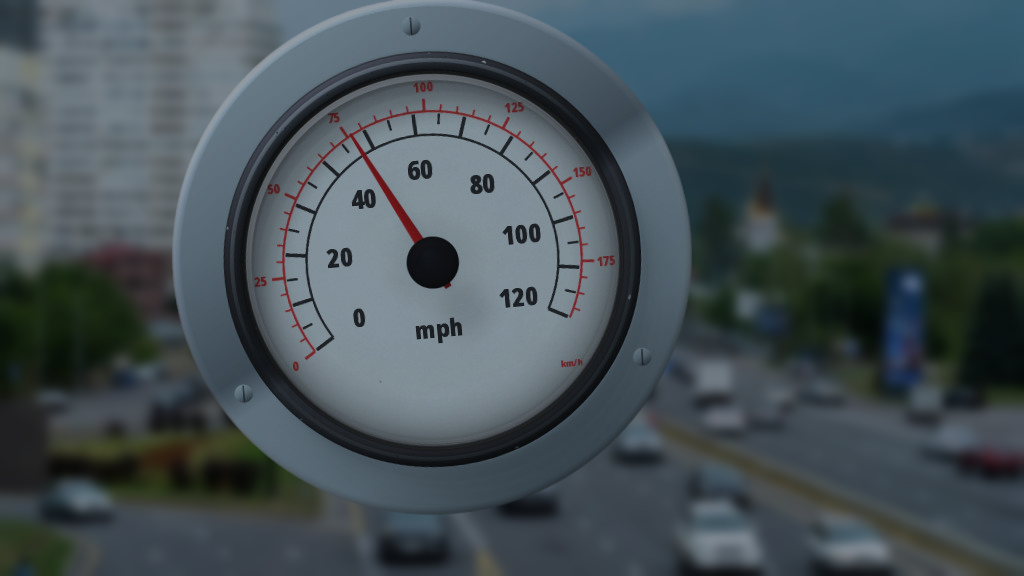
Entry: {"value": 47.5, "unit": "mph"}
